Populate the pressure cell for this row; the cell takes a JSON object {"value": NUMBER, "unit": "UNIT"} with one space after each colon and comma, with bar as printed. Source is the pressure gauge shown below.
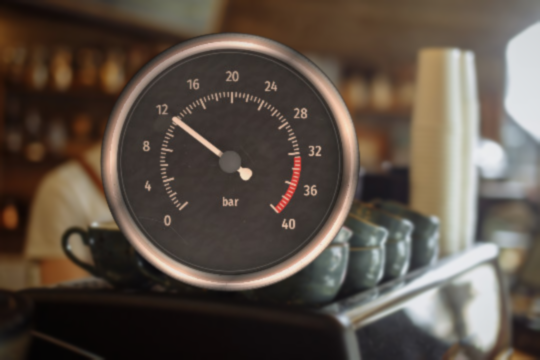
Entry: {"value": 12, "unit": "bar"}
